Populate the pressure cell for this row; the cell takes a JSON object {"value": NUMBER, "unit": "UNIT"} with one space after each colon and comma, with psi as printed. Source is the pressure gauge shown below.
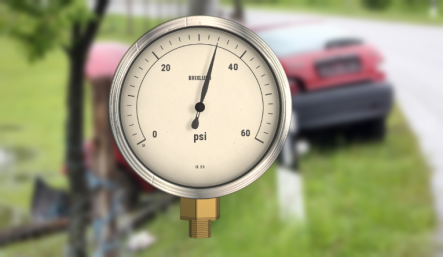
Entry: {"value": 34, "unit": "psi"}
